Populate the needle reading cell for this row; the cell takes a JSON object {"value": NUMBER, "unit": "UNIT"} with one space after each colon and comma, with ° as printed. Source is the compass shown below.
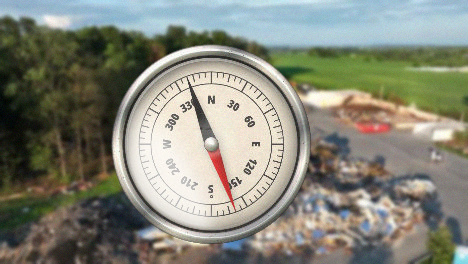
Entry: {"value": 160, "unit": "°"}
